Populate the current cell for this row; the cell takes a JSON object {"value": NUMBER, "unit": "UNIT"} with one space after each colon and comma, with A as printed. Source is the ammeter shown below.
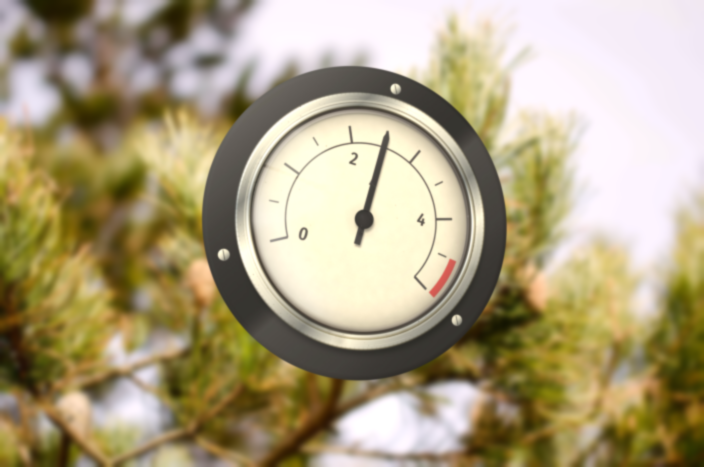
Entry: {"value": 2.5, "unit": "A"}
